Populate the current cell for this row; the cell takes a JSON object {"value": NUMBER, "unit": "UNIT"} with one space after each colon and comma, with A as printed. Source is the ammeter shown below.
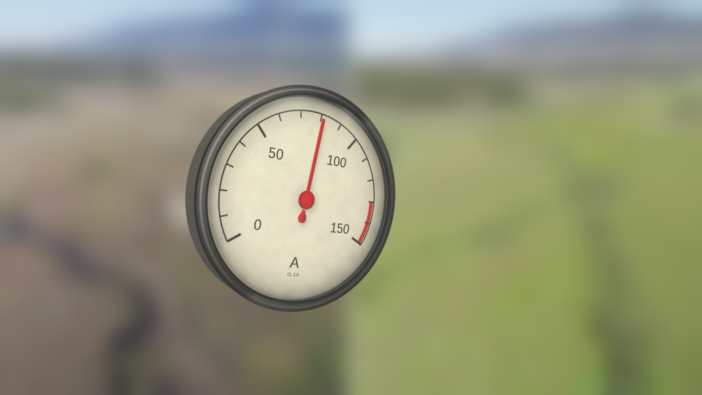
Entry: {"value": 80, "unit": "A"}
